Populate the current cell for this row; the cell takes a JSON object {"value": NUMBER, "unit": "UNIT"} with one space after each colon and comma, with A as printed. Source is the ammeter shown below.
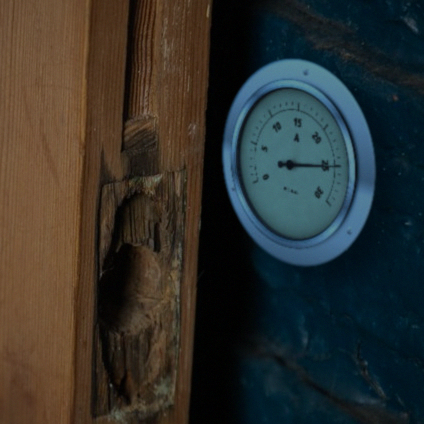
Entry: {"value": 25, "unit": "A"}
